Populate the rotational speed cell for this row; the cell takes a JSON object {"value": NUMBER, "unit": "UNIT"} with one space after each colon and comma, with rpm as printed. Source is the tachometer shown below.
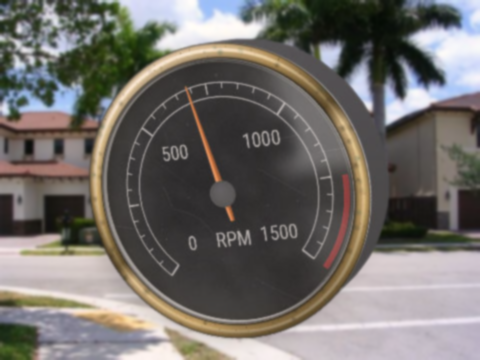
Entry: {"value": 700, "unit": "rpm"}
